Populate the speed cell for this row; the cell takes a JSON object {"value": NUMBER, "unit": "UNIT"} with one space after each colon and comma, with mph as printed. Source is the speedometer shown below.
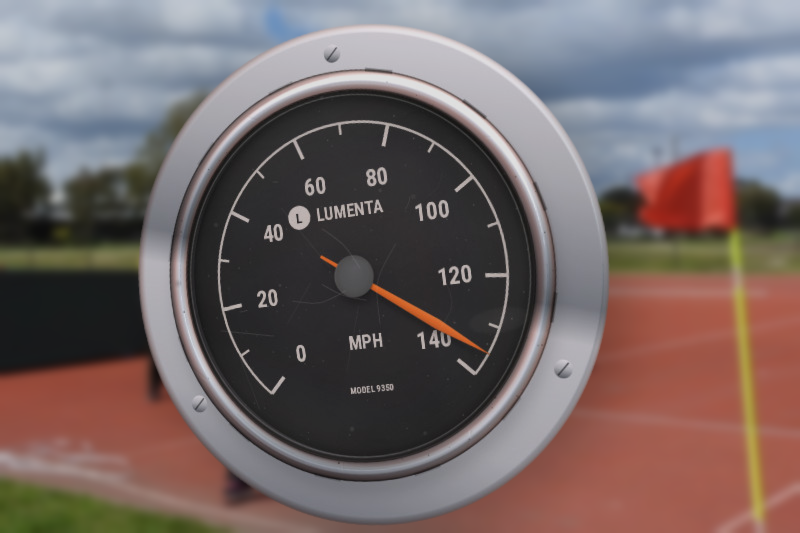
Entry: {"value": 135, "unit": "mph"}
